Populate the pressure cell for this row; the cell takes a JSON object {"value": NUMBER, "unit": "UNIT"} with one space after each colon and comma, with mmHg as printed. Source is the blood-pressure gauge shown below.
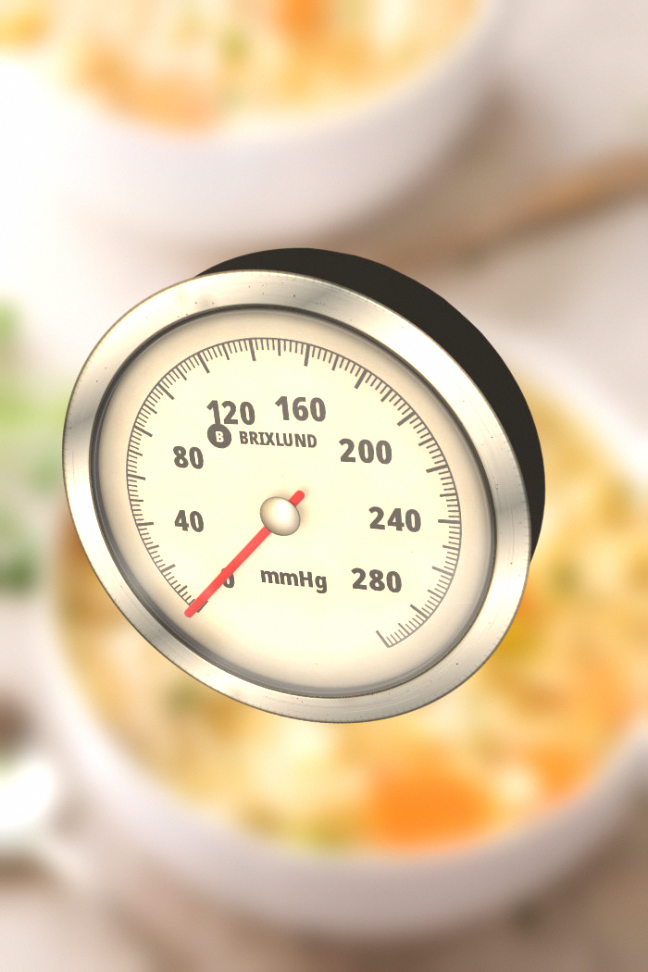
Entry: {"value": 2, "unit": "mmHg"}
